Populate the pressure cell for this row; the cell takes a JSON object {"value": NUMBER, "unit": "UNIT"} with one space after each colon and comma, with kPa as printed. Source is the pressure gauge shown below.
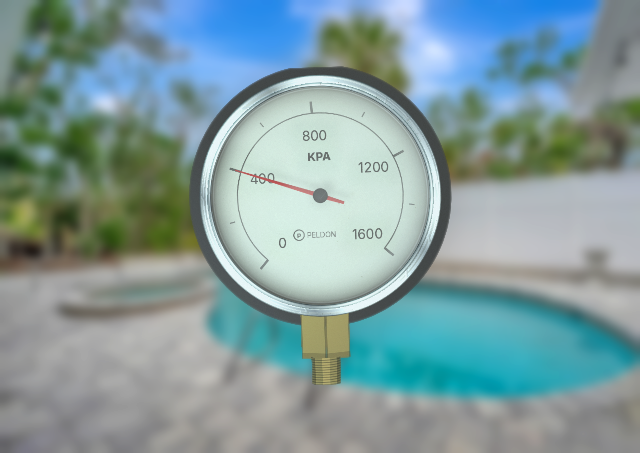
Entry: {"value": 400, "unit": "kPa"}
